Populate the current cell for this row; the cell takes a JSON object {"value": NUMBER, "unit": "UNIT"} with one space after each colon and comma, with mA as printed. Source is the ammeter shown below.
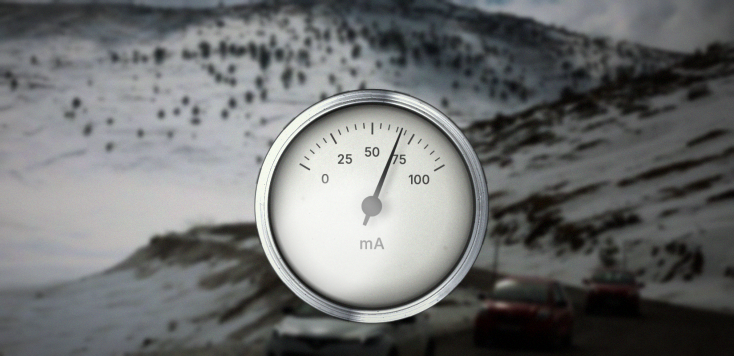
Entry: {"value": 67.5, "unit": "mA"}
